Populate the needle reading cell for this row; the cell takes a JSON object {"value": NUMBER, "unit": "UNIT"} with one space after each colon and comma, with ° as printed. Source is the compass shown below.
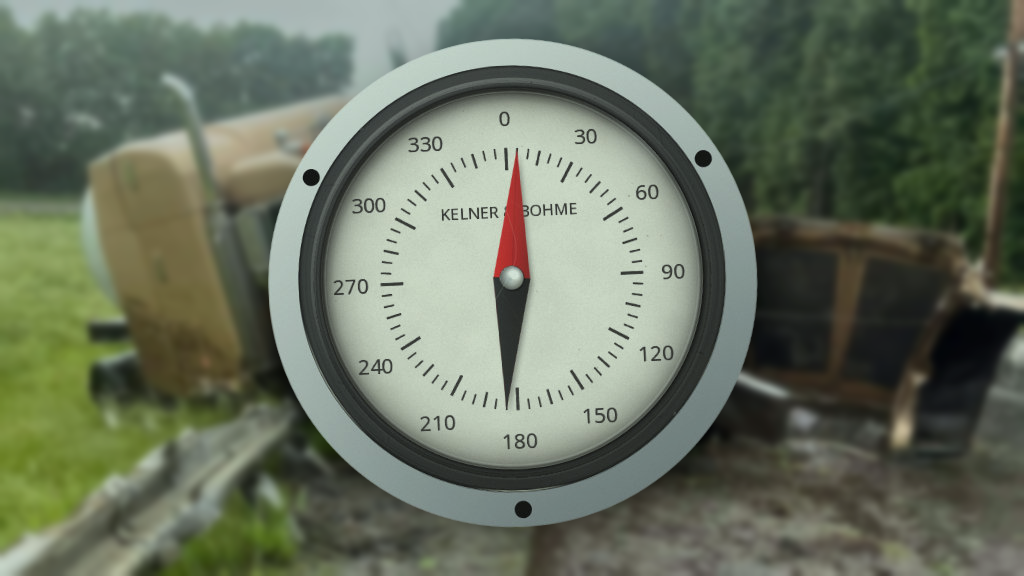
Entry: {"value": 5, "unit": "°"}
